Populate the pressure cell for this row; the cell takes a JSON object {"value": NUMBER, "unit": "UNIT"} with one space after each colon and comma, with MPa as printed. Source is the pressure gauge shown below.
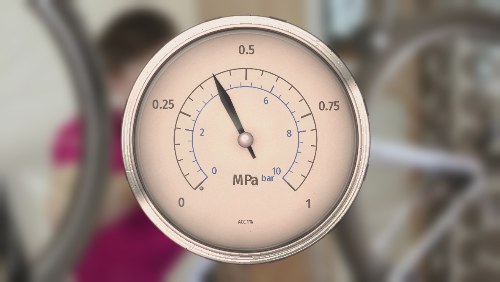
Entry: {"value": 0.4, "unit": "MPa"}
